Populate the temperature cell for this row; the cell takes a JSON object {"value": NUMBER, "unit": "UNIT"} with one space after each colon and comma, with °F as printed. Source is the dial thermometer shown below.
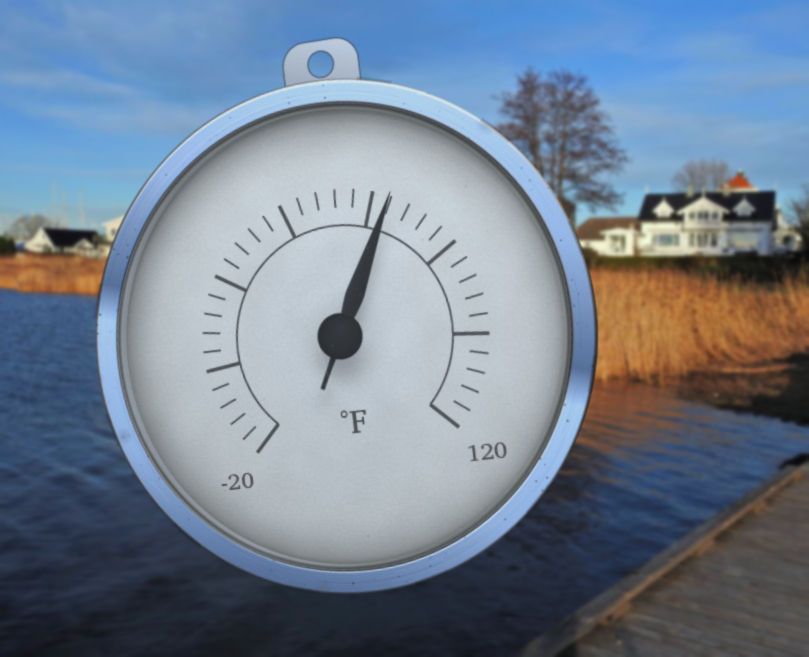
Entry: {"value": 64, "unit": "°F"}
